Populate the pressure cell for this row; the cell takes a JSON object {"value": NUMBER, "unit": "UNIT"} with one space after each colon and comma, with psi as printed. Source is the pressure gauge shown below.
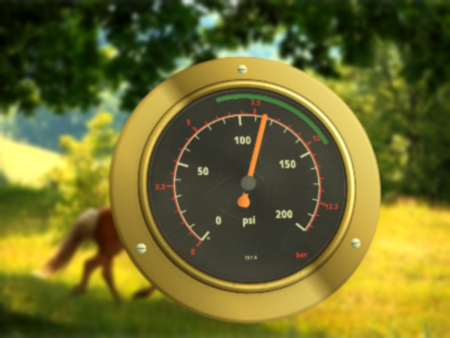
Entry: {"value": 115, "unit": "psi"}
